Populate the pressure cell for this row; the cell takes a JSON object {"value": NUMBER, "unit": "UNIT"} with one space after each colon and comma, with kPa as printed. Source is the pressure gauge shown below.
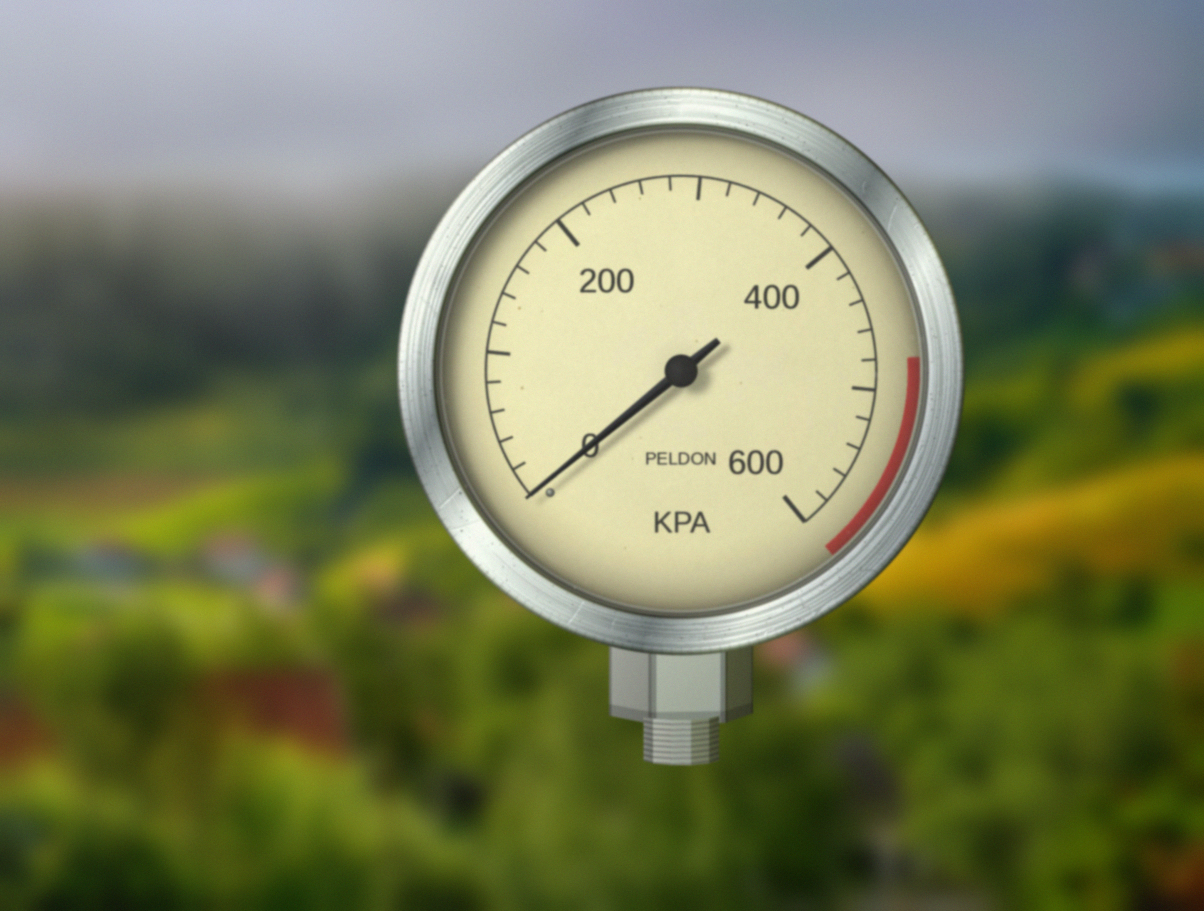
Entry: {"value": 0, "unit": "kPa"}
